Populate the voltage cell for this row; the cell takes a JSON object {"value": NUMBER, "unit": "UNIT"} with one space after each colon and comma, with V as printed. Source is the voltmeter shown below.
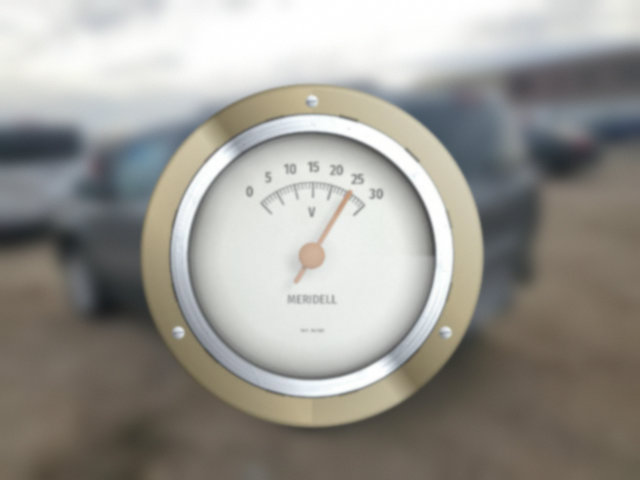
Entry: {"value": 25, "unit": "V"}
